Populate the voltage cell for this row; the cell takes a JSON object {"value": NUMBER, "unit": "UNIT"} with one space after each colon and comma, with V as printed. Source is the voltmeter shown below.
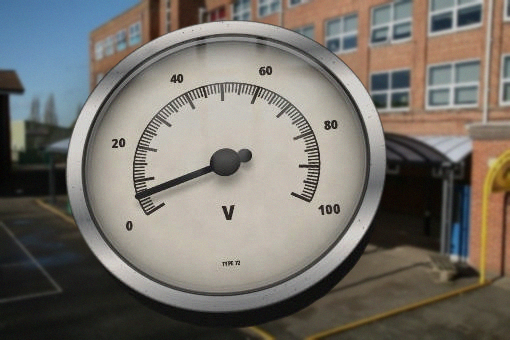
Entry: {"value": 5, "unit": "V"}
